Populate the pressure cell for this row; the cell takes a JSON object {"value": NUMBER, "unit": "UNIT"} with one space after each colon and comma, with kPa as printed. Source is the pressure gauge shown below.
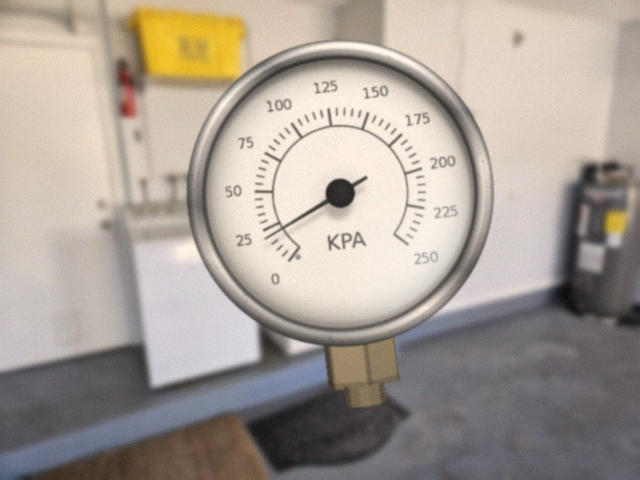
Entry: {"value": 20, "unit": "kPa"}
